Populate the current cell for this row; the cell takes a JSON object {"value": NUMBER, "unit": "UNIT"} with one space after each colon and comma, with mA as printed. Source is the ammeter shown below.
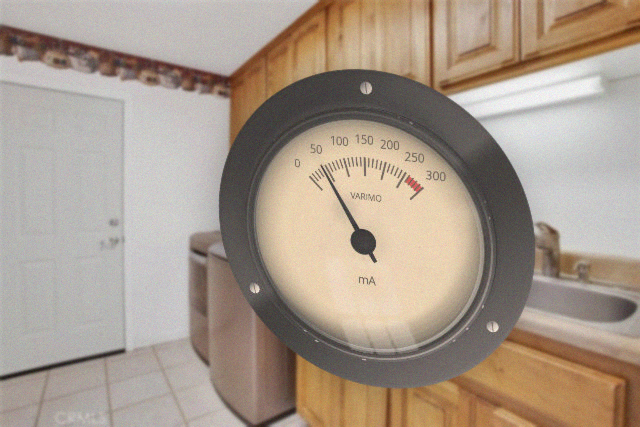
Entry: {"value": 50, "unit": "mA"}
